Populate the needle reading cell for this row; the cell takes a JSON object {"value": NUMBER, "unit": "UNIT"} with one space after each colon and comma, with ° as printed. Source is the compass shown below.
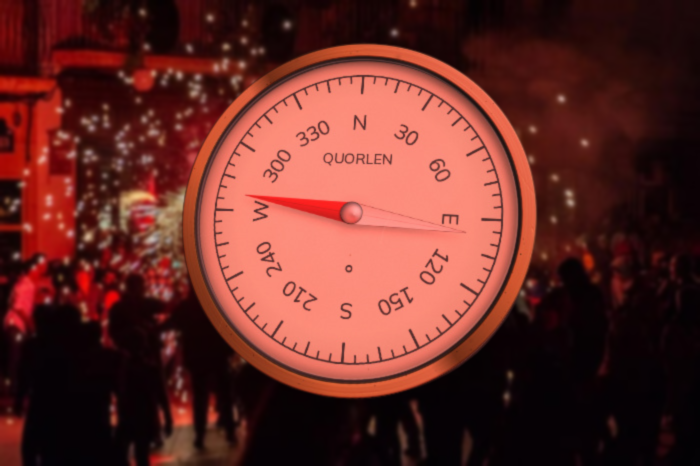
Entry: {"value": 277.5, "unit": "°"}
